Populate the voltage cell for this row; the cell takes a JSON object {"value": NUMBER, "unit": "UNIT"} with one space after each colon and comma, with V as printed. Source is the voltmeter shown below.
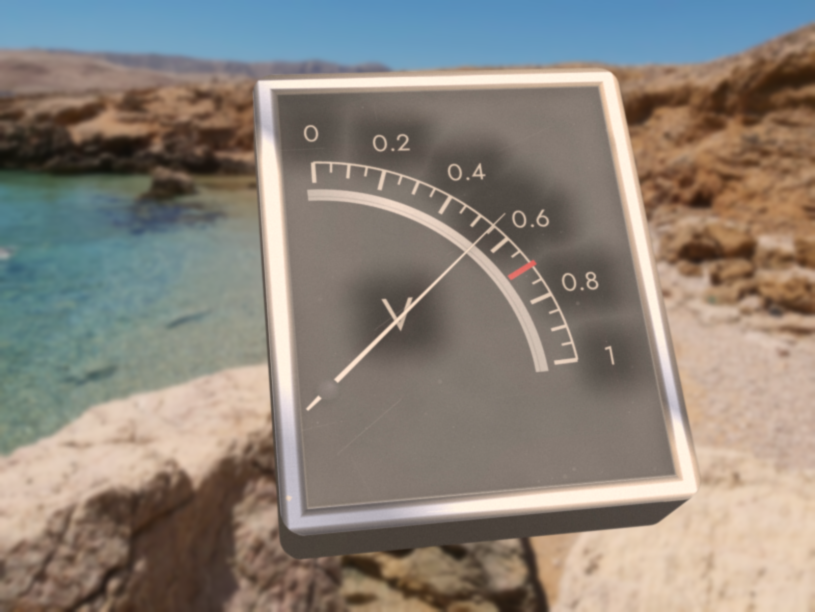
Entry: {"value": 0.55, "unit": "V"}
